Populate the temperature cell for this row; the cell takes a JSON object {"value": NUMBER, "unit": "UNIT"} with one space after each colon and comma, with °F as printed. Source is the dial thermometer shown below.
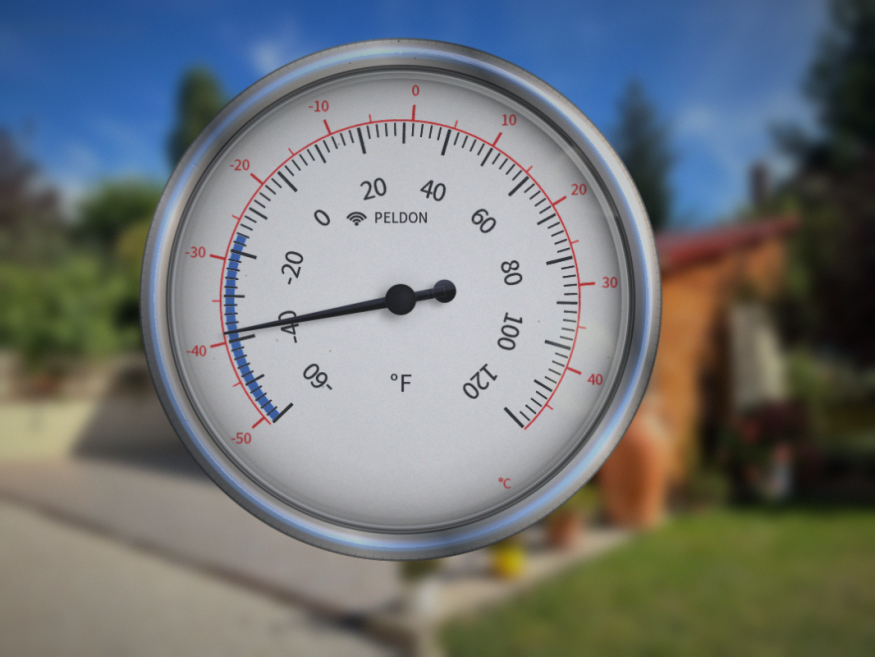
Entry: {"value": -38, "unit": "°F"}
